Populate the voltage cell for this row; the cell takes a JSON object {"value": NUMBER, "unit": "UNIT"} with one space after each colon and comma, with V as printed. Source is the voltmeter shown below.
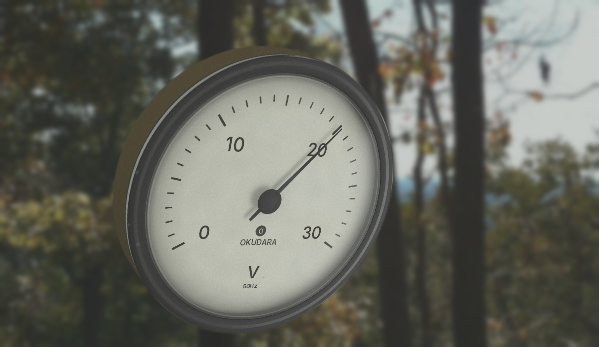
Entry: {"value": 20, "unit": "V"}
